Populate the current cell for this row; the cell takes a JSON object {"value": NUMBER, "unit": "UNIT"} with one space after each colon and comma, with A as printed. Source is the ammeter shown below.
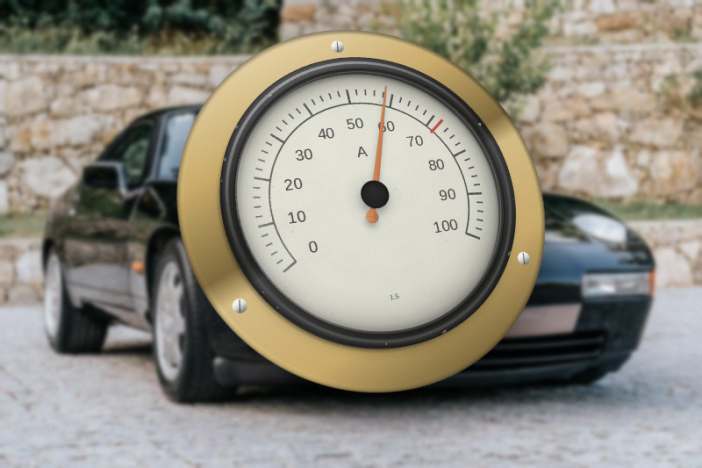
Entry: {"value": 58, "unit": "A"}
